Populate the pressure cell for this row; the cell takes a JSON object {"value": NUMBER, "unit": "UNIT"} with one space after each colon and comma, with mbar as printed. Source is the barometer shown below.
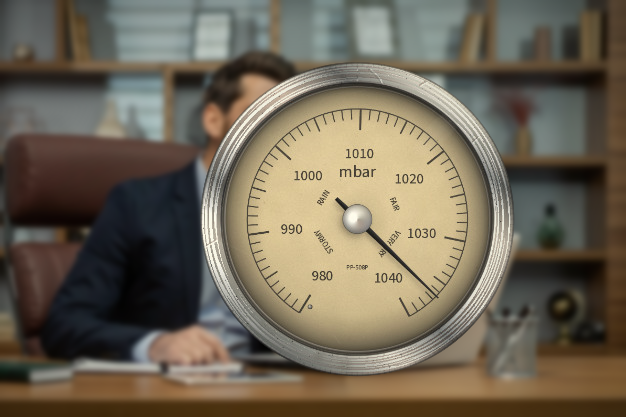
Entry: {"value": 1036.5, "unit": "mbar"}
